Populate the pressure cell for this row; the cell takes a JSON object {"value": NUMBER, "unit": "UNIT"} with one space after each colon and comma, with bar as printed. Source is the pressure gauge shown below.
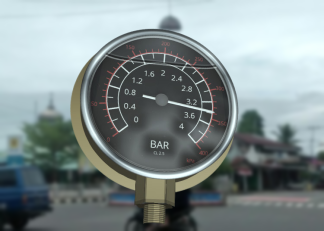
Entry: {"value": 3.4, "unit": "bar"}
